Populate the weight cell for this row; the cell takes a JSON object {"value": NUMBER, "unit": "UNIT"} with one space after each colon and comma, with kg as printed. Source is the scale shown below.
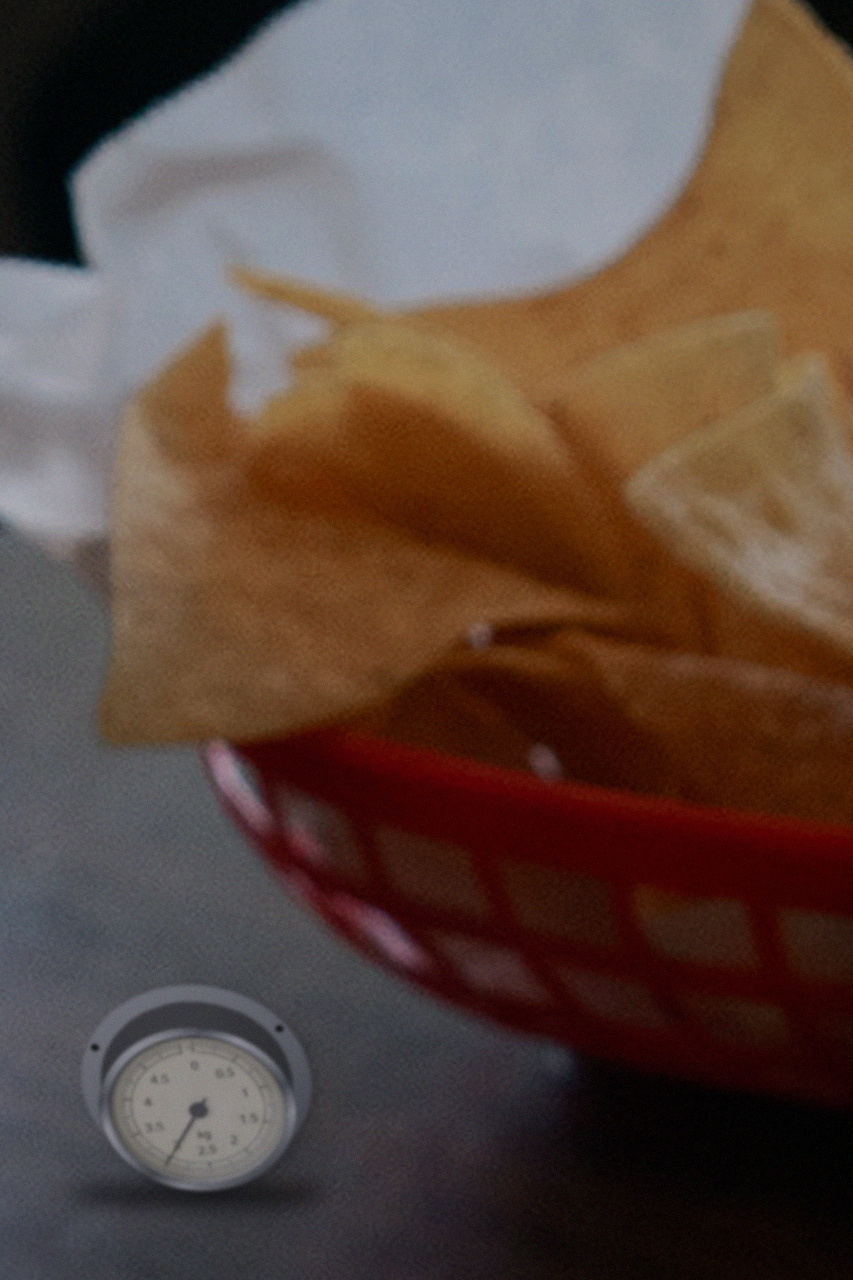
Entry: {"value": 3, "unit": "kg"}
